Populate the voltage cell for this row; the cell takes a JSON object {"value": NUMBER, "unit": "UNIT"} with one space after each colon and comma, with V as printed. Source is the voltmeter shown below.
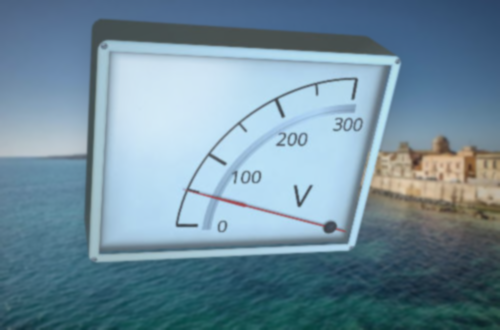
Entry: {"value": 50, "unit": "V"}
